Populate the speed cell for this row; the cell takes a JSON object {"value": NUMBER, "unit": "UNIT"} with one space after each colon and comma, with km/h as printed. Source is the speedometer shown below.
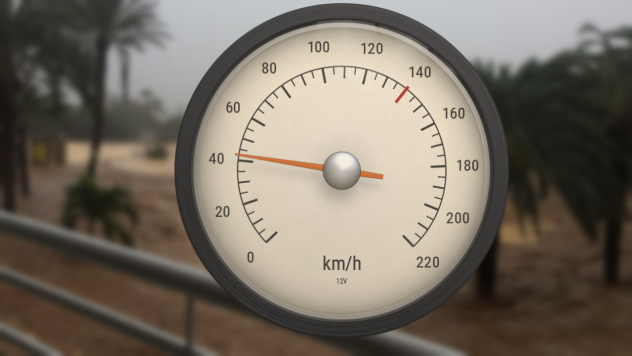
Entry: {"value": 42.5, "unit": "km/h"}
